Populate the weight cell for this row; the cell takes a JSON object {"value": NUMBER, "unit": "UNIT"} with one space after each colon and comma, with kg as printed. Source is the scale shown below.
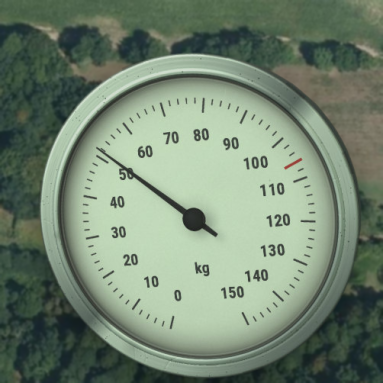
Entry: {"value": 52, "unit": "kg"}
